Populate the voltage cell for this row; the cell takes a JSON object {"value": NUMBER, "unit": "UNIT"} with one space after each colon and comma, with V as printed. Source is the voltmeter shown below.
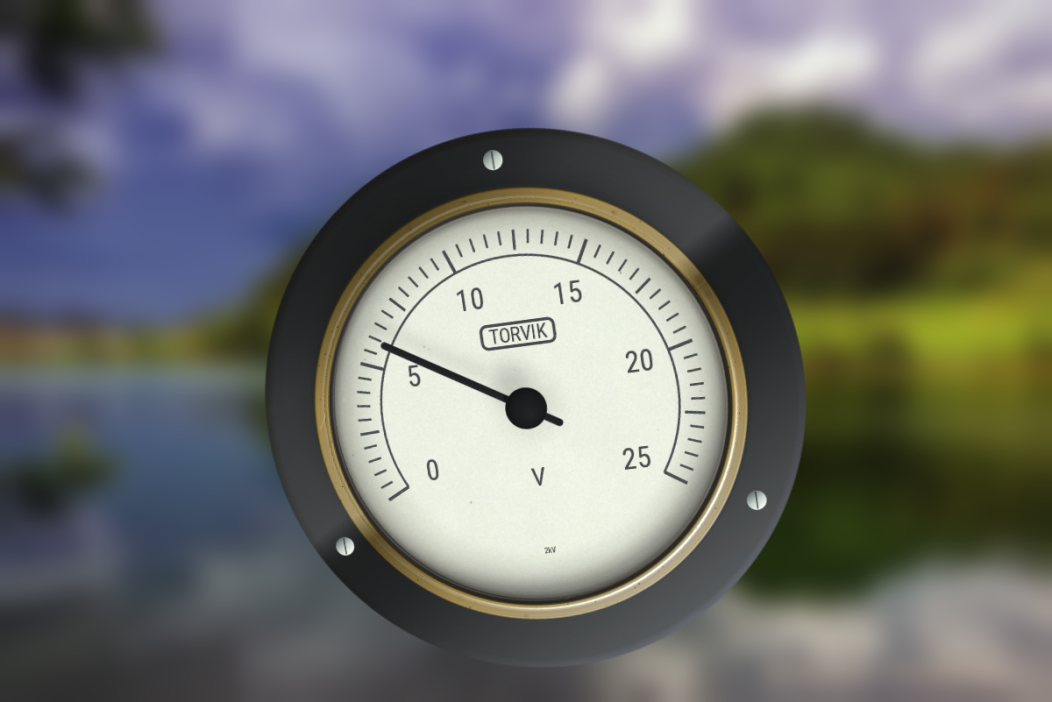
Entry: {"value": 6, "unit": "V"}
